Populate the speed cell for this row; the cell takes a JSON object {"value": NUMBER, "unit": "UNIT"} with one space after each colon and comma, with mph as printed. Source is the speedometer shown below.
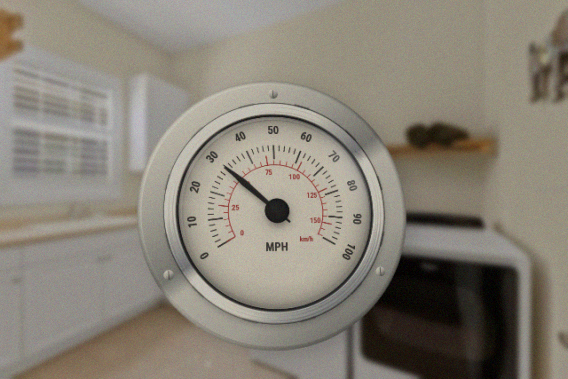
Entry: {"value": 30, "unit": "mph"}
